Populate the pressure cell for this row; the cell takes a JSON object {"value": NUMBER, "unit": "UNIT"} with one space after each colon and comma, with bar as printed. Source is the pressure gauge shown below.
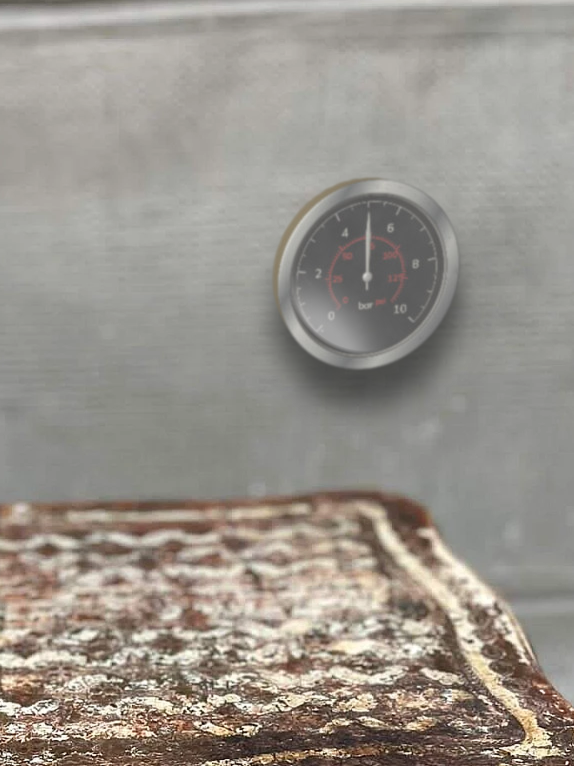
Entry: {"value": 5, "unit": "bar"}
